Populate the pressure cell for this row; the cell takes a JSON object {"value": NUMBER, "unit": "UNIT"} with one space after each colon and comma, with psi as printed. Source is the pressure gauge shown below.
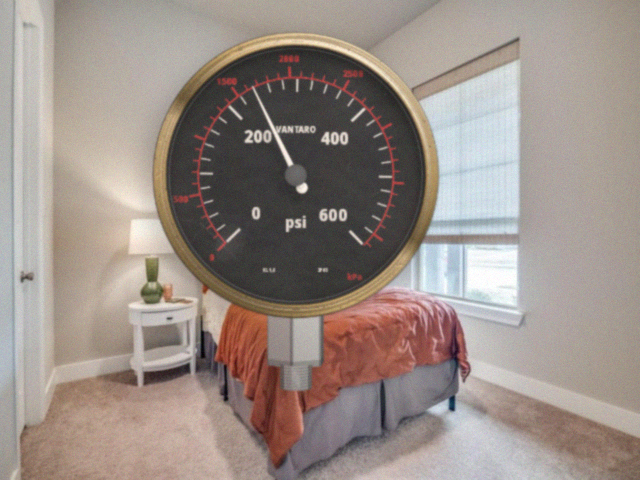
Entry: {"value": 240, "unit": "psi"}
